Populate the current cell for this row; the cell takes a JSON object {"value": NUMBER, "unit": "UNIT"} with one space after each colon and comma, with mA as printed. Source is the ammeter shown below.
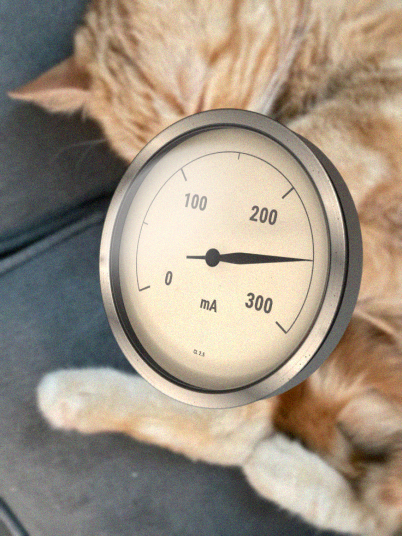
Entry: {"value": 250, "unit": "mA"}
